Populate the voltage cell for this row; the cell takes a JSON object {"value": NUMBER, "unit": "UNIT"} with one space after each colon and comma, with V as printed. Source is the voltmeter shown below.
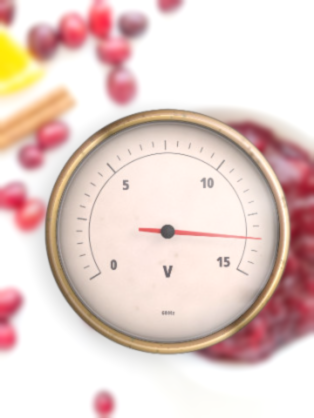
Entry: {"value": 13.5, "unit": "V"}
